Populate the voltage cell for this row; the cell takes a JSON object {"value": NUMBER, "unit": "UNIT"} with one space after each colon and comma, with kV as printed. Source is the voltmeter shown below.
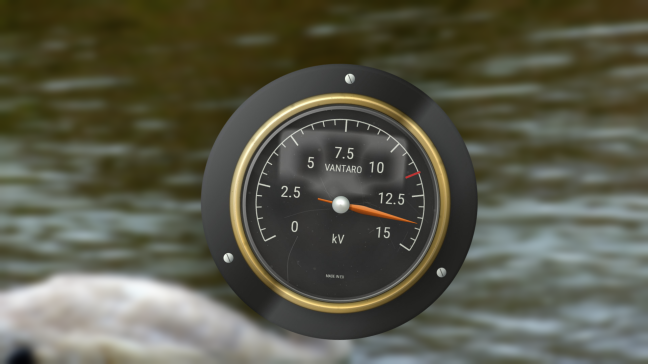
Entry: {"value": 13.75, "unit": "kV"}
